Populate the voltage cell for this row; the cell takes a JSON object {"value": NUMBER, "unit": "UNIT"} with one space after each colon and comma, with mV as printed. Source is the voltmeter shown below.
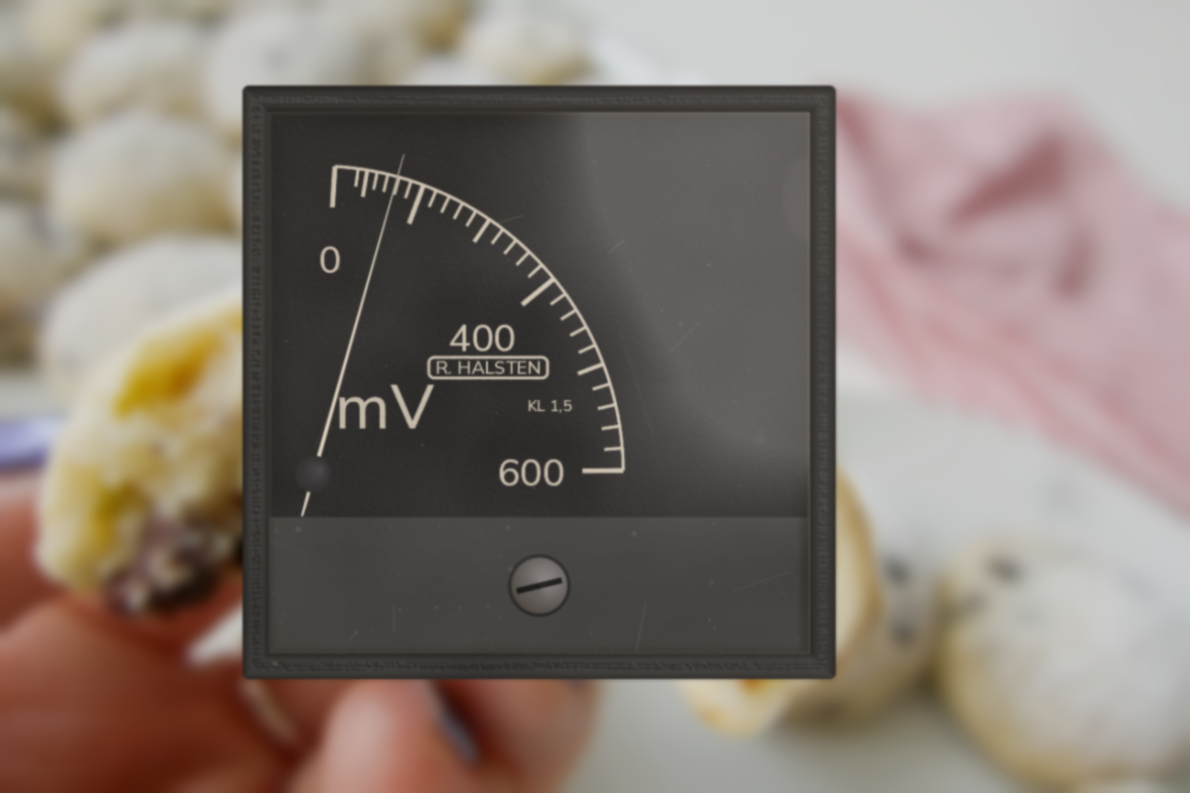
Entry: {"value": 160, "unit": "mV"}
